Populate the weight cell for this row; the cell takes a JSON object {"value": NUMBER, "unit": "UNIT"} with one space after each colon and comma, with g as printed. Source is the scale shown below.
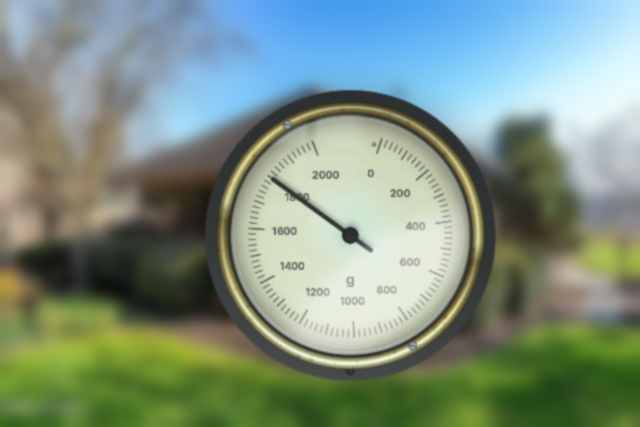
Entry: {"value": 1800, "unit": "g"}
